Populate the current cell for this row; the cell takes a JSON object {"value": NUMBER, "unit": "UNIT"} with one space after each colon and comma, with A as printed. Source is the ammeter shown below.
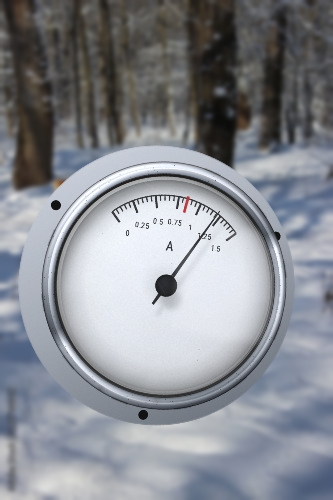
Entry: {"value": 1.2, "unit": "A"}
